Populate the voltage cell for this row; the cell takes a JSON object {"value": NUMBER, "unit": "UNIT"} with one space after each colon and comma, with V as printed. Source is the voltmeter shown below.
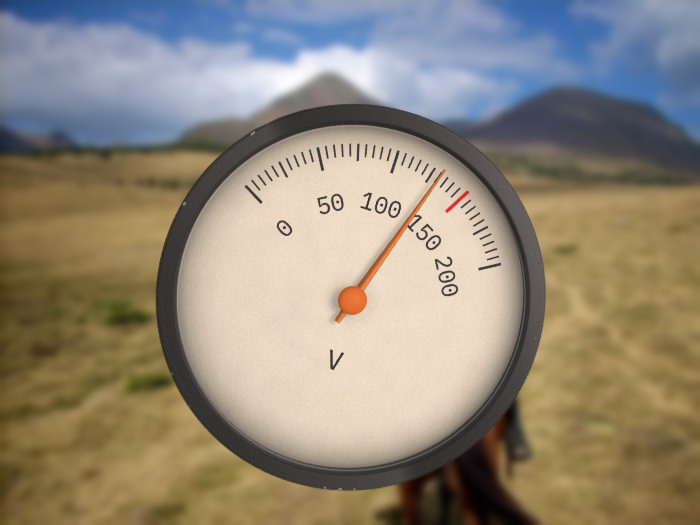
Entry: {"value": 130, "unit": "V"}
